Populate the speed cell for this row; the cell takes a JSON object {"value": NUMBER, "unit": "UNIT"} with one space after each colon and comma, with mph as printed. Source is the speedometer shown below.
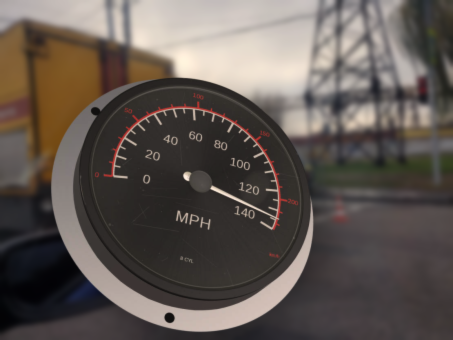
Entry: {"value": 135, "unit": "mph"}
